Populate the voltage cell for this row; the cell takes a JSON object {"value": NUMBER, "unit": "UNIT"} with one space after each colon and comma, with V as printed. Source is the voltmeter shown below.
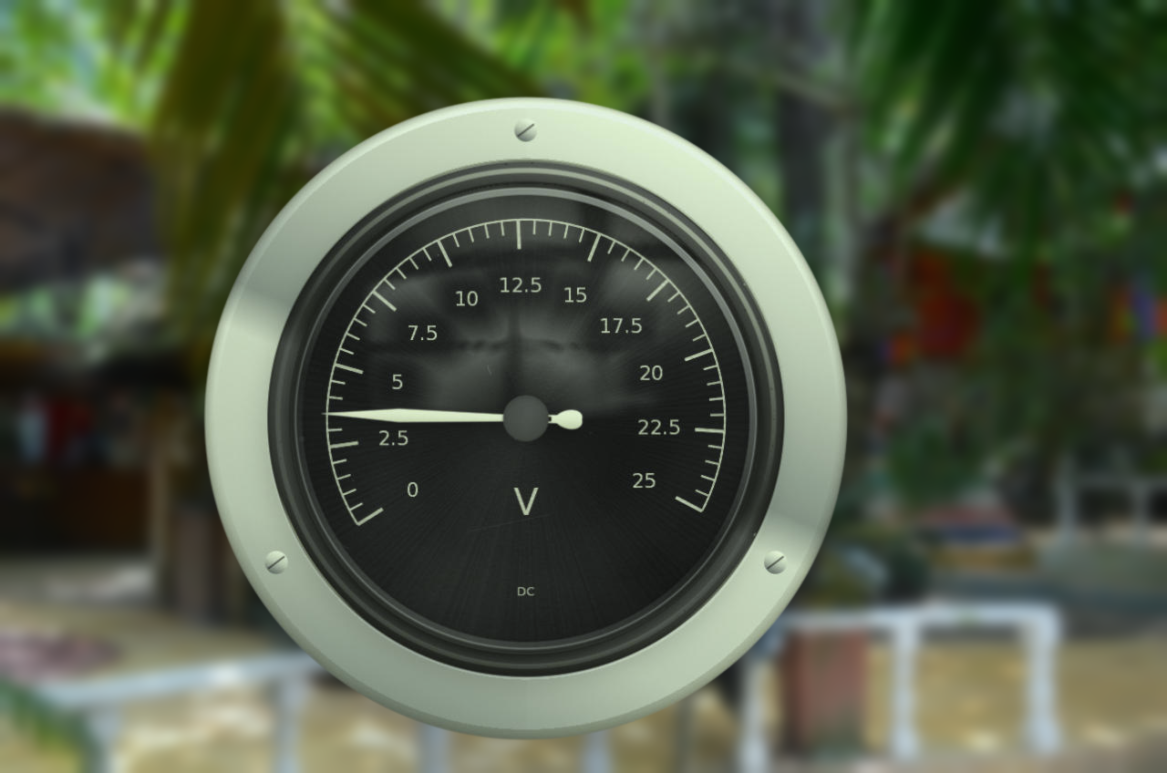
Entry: {"value": 3.5, "unit": "V"}
